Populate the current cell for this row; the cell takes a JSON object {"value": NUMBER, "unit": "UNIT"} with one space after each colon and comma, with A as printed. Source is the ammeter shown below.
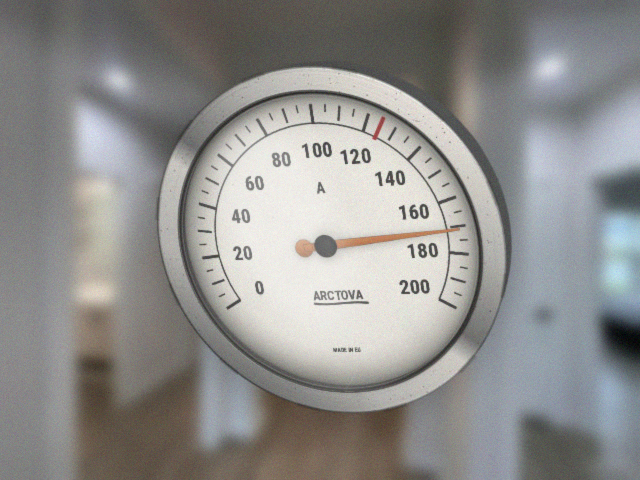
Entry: {"value": 170, "unit": "A"}
